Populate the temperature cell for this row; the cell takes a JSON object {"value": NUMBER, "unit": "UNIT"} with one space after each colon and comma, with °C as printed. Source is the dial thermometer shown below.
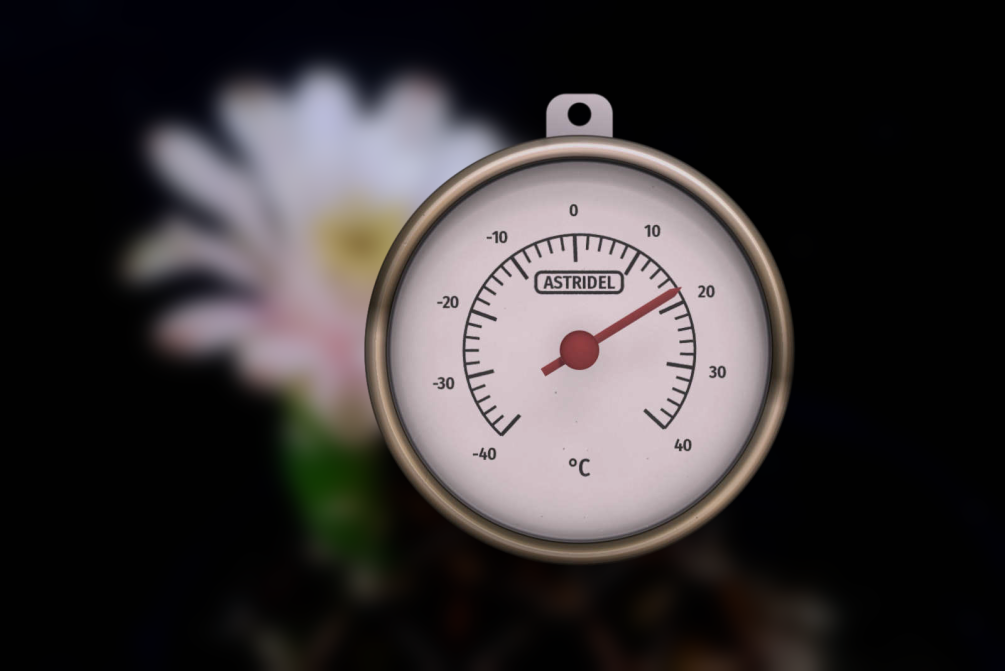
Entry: {"value": 18, "unit": "°C"}
